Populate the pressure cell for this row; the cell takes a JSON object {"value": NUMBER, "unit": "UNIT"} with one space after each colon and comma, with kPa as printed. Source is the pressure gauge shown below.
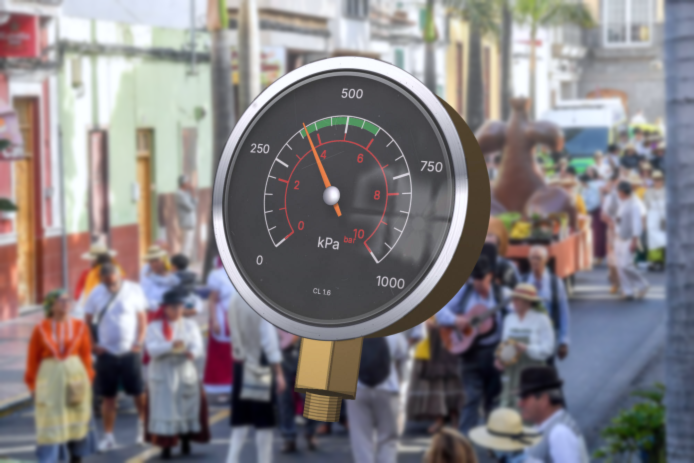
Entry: {"value": 375, "unit": "kPa"}
